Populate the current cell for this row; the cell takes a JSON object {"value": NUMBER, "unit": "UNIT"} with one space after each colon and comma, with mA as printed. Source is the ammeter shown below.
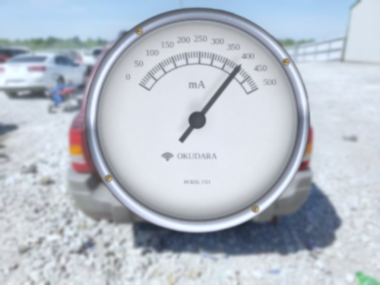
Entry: {"value": 400, "unit": "mA"}
